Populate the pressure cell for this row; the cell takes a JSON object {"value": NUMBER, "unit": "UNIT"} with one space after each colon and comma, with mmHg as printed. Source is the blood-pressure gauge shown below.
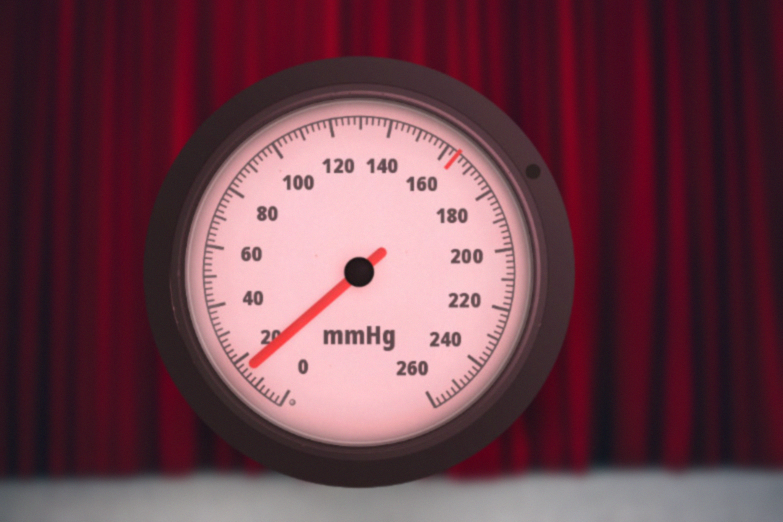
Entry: {"value": 16, "unit": "mmHg"}
